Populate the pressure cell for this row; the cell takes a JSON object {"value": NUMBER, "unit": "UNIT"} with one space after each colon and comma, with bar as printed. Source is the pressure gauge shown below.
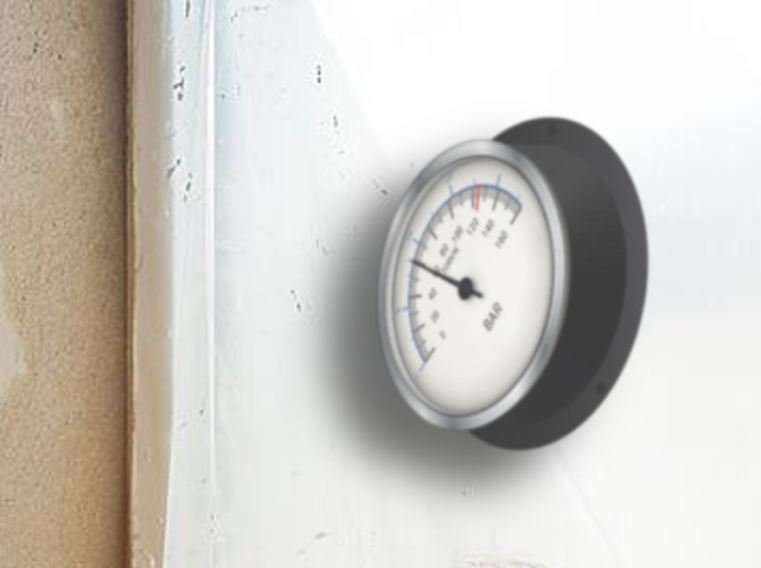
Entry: {"value": 60, "unit": "bar"}
